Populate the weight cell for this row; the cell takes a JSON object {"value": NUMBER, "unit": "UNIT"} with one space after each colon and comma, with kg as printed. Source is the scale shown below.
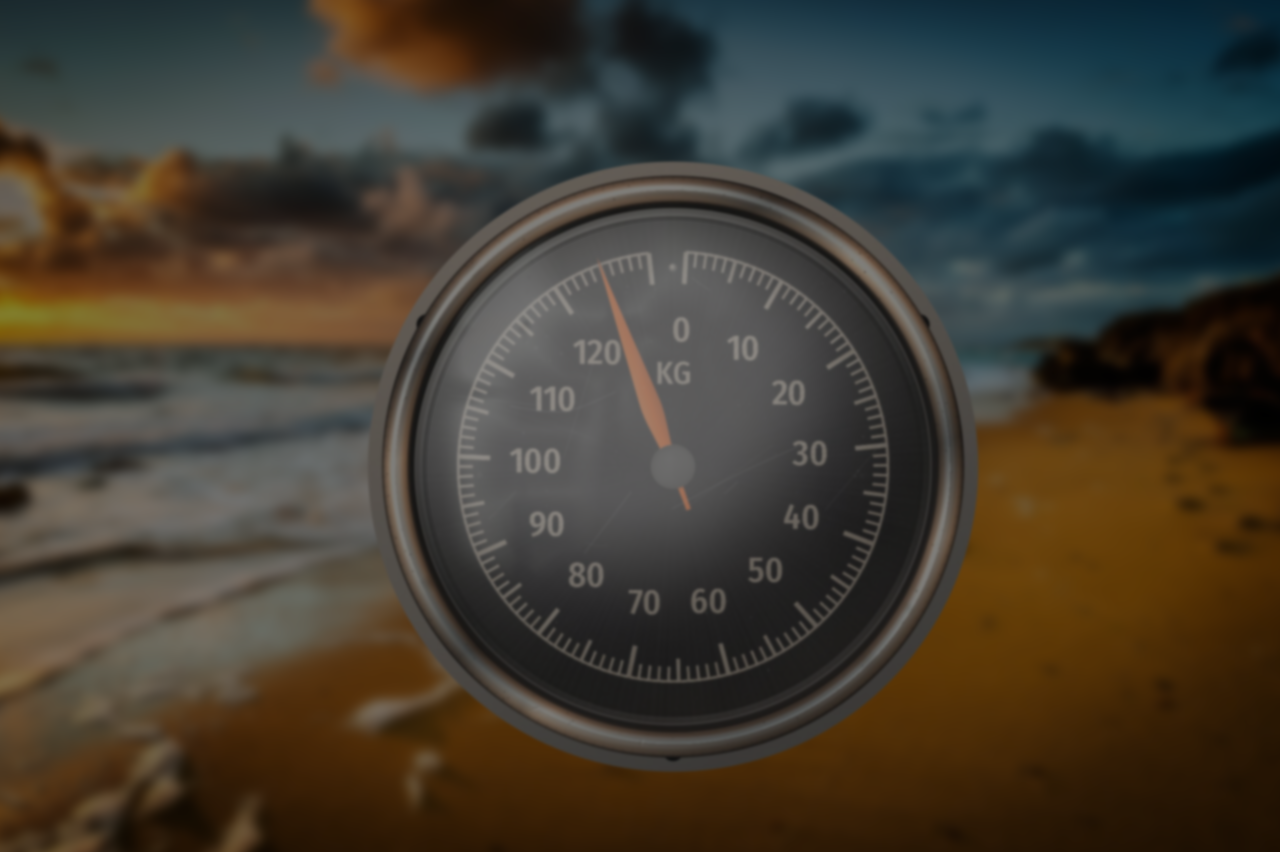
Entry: {"value": 125, "unit": "kg"}
